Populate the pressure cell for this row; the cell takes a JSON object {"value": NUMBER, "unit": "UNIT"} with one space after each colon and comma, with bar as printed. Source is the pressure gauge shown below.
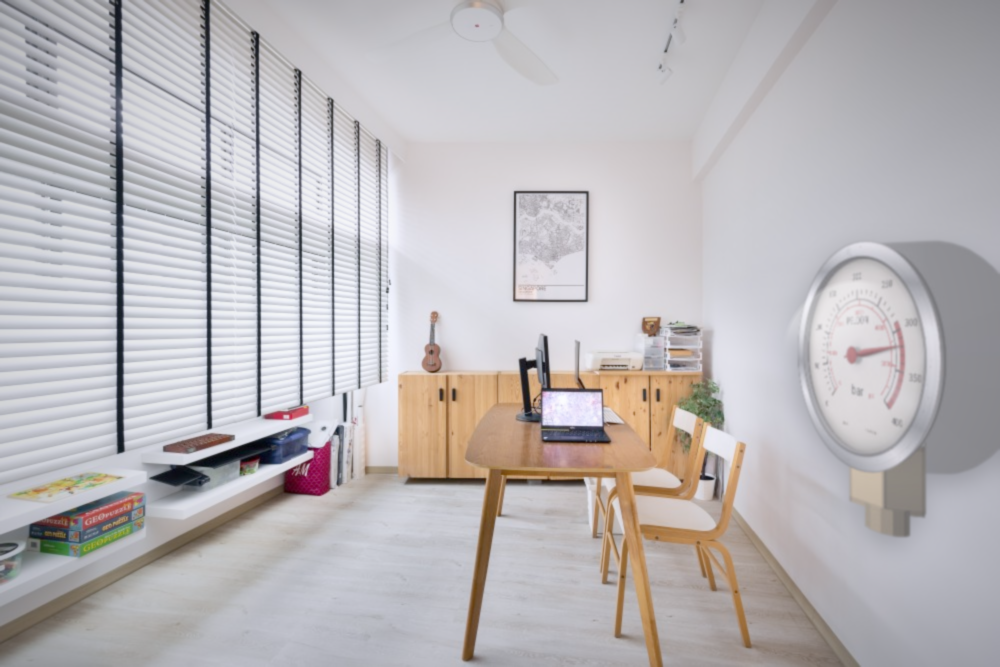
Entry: {"value": 320, "unit": "bar"}
